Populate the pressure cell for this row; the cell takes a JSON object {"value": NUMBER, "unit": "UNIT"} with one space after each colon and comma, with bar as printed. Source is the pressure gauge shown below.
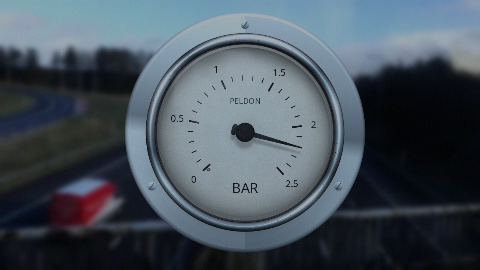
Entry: {"value": 2.2, "unit": "bar"}
